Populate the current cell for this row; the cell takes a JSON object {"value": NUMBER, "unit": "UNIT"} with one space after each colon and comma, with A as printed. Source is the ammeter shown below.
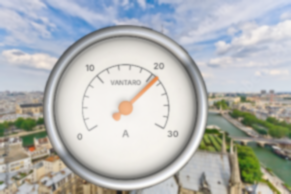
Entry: {"value": 21, "unit": "A"}
